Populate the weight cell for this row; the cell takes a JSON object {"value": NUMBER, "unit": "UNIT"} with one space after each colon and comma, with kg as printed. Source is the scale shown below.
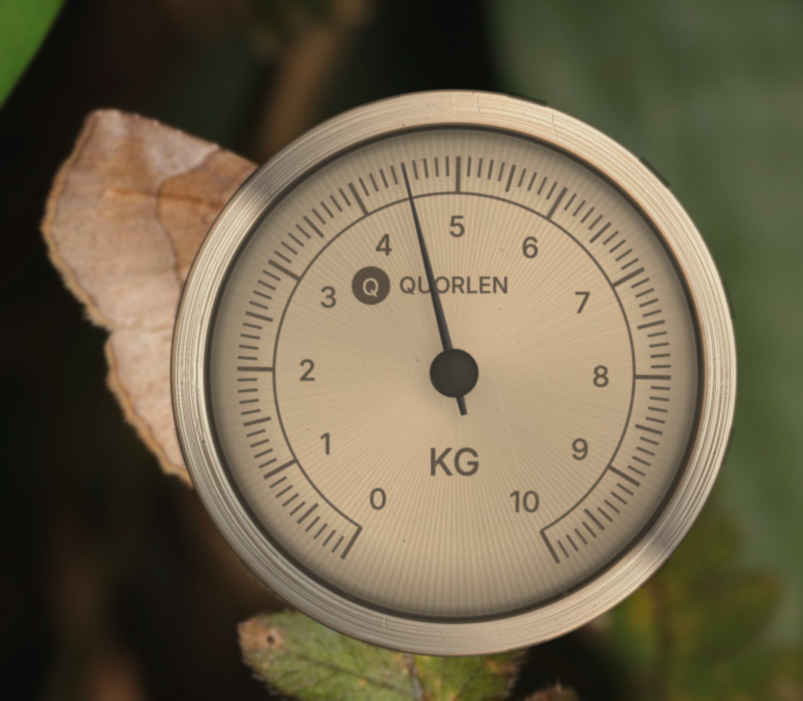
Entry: {"value": 4.5, "unit": "kg"}
